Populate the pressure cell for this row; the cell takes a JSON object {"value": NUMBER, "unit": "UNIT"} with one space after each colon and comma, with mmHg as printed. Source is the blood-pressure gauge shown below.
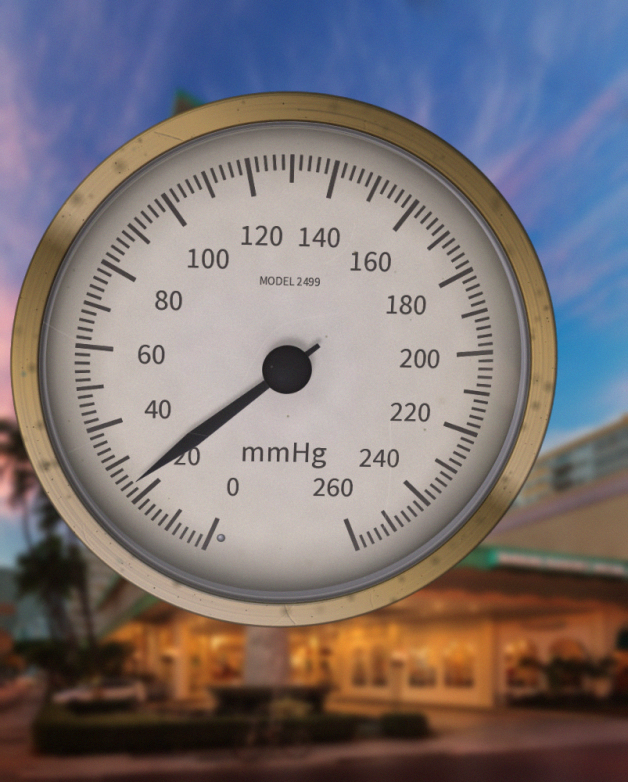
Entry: {"value": 24, "unit": "mmHg"}
